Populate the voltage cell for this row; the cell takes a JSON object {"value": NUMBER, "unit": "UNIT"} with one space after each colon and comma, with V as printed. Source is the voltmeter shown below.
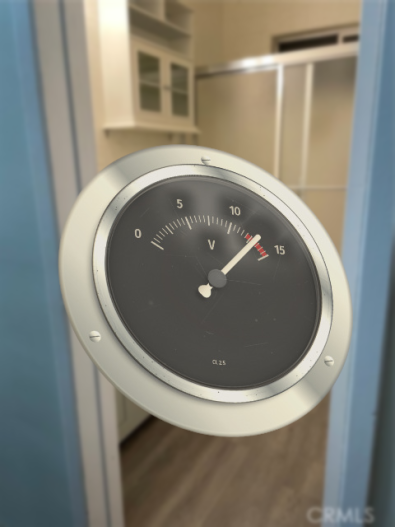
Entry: {"value": 13, "unit": "V"}
